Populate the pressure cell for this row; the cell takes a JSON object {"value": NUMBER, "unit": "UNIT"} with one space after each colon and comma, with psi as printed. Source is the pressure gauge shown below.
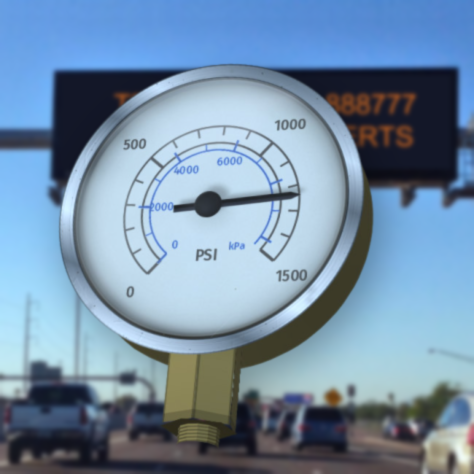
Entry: {"value": 1250, "unit": "psi"}
